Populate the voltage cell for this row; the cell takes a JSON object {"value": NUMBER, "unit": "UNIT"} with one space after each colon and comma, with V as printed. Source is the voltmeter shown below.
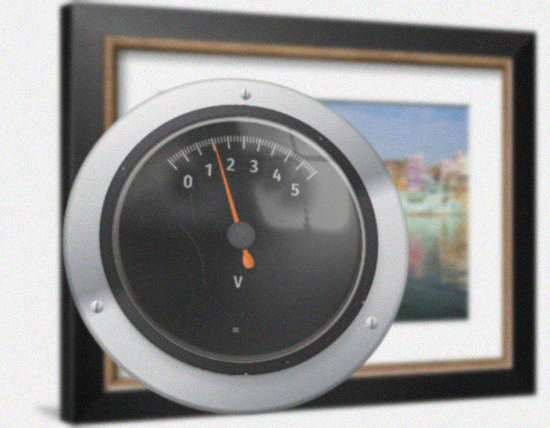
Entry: {"value": 1.5, "unit": "V"}
